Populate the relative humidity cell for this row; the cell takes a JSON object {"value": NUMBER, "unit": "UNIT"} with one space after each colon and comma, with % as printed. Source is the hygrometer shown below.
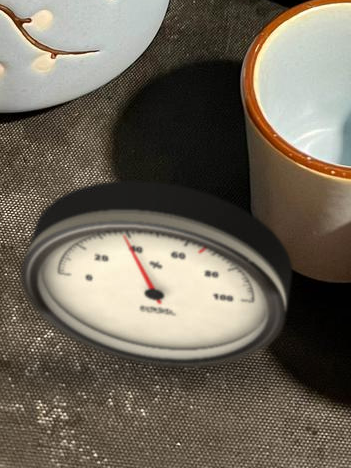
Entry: {"value": 40, "unit": "%"}
